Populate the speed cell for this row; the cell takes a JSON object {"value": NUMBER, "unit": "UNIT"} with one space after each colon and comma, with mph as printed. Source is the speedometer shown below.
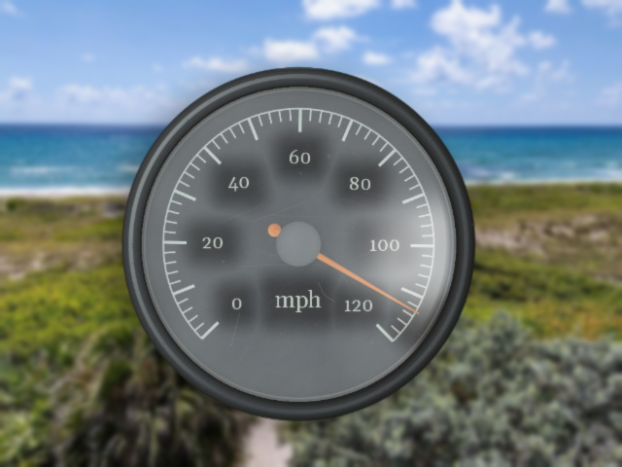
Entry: {"value": 113, "unit": "mph"}
